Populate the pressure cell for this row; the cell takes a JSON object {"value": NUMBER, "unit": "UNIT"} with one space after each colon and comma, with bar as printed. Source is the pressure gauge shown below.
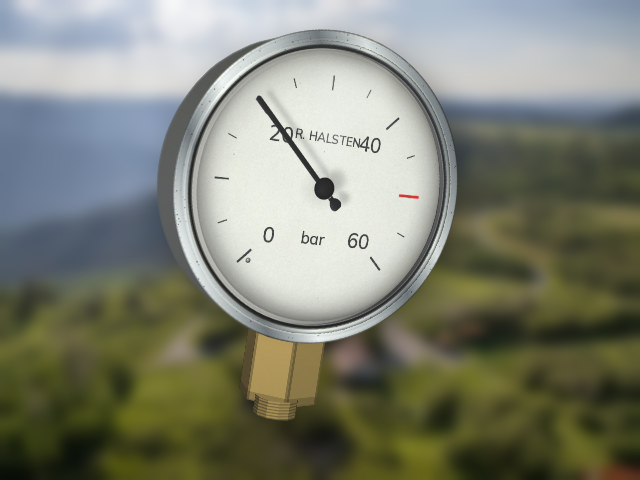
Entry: {"value": 20, "unit": "bar"}
